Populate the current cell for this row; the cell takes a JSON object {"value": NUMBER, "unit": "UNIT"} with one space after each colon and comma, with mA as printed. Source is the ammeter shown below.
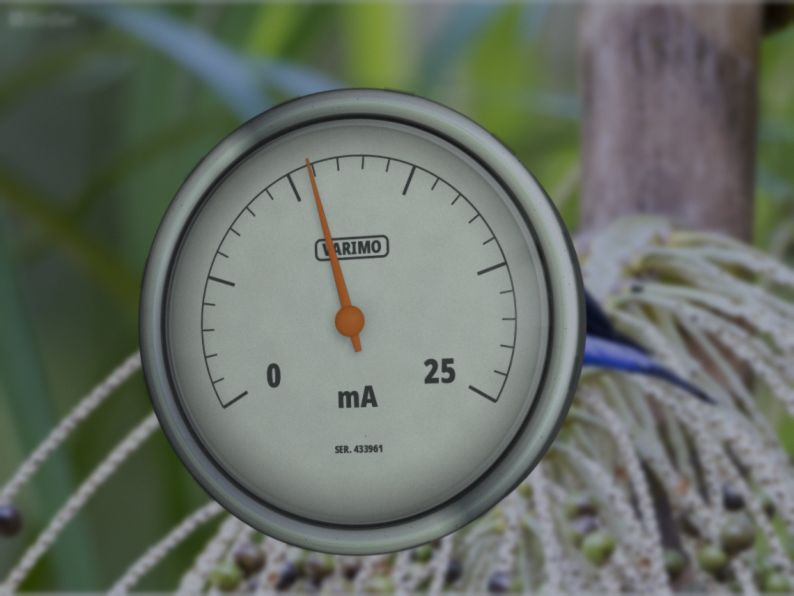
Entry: {"value": 11, "unit": "mA"}
